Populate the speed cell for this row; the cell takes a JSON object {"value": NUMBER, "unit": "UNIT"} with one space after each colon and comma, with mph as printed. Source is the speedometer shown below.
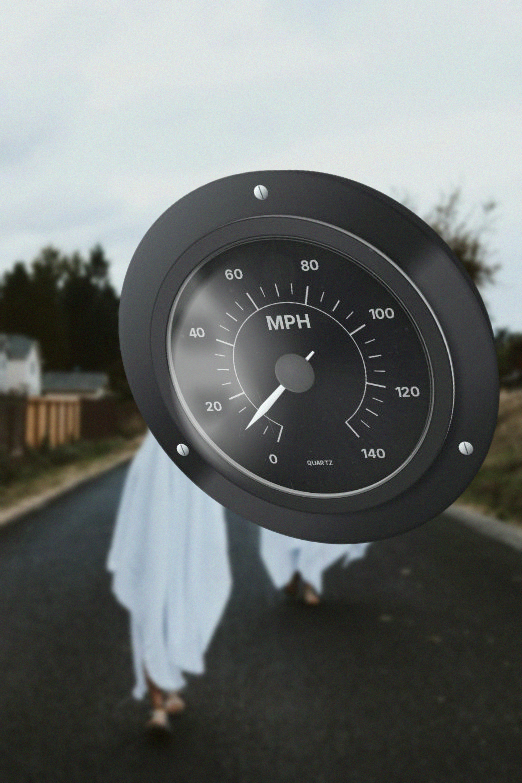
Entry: {"value": 10, "unit": "mph"}
